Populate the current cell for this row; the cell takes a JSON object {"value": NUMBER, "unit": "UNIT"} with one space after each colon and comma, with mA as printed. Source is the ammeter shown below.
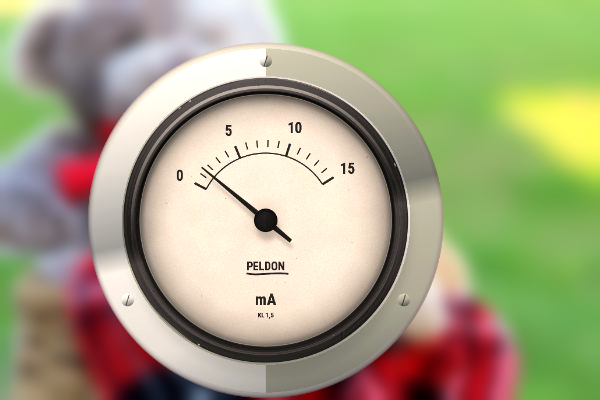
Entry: {"value": 1.5, "unit": "mA"}
